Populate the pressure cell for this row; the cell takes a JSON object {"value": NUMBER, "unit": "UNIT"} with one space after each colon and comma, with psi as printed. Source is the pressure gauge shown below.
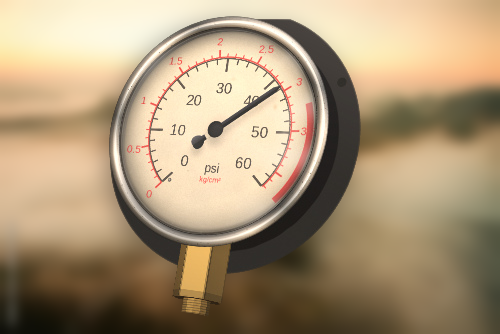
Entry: {"value": 42, "unit": "psi"}
